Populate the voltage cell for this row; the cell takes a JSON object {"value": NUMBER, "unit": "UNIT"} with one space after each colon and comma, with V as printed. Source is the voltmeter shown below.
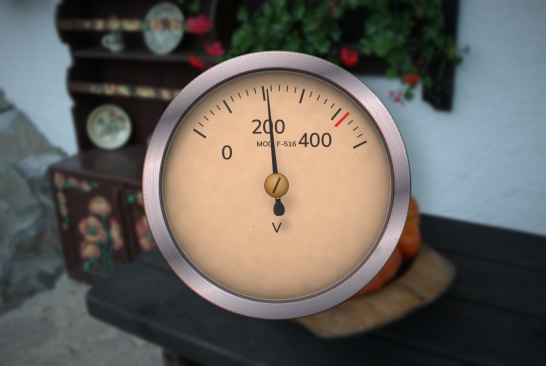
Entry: {"value": 210, "unit": "V"}
